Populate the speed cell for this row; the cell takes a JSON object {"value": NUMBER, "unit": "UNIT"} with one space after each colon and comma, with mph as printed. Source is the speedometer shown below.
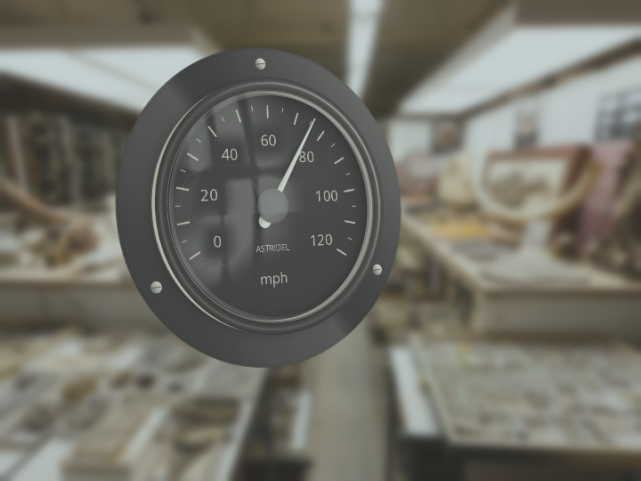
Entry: {"value": 75, "unit": "mph"}
